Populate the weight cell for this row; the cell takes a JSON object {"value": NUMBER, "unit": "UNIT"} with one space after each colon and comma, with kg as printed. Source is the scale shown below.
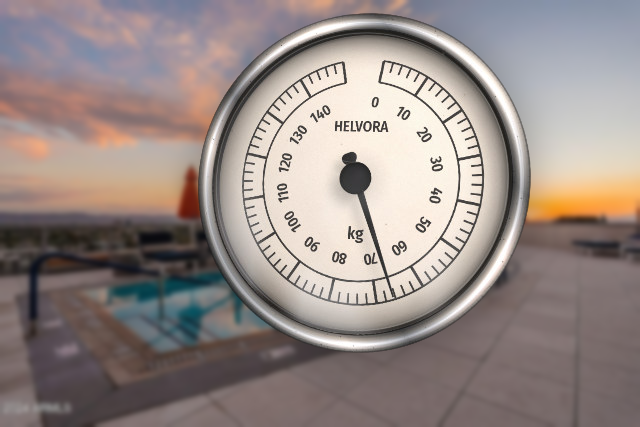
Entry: {"value": 66, "unit": "kg"}
